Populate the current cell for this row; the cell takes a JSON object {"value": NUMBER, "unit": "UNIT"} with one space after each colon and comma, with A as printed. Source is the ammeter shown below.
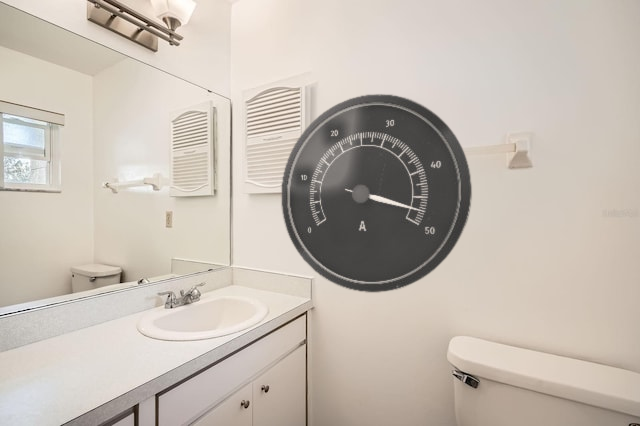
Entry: {"value": 47.5, "unit": "A"}
